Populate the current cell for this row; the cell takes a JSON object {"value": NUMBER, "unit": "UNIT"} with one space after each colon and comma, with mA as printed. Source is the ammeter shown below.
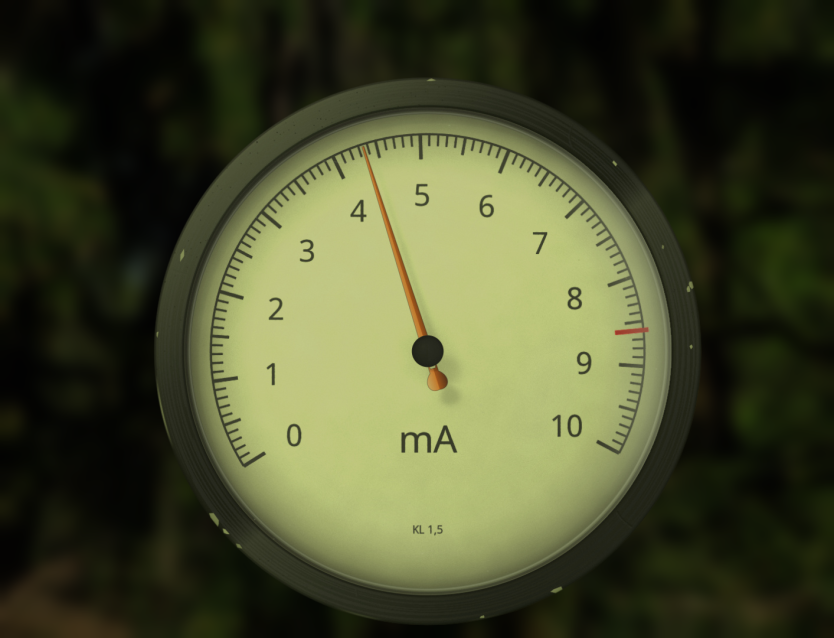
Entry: {"value": 4.35, "unit": "mA"}
